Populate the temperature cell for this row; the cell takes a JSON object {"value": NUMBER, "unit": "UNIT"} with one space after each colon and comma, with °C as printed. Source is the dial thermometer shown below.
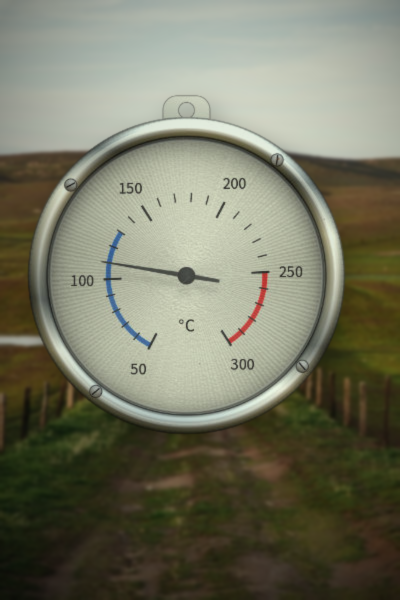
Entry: {"value": 110, "unit": "°C"}
